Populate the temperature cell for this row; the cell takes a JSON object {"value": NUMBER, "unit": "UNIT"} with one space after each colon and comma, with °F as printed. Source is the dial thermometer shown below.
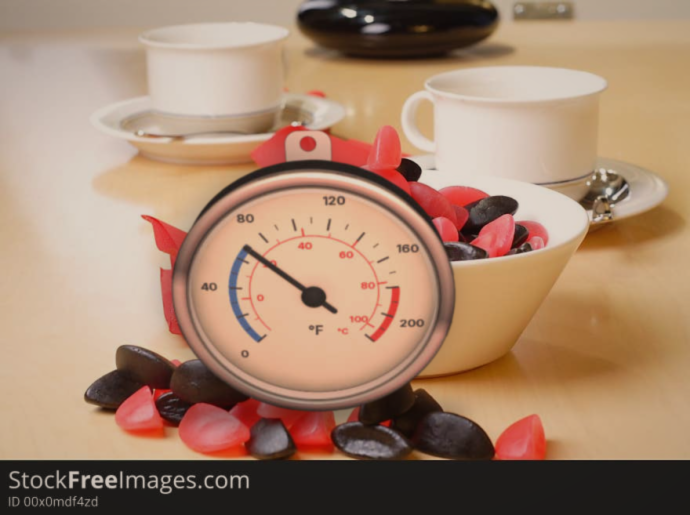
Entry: {"value": 70, "unit": "°F"}
